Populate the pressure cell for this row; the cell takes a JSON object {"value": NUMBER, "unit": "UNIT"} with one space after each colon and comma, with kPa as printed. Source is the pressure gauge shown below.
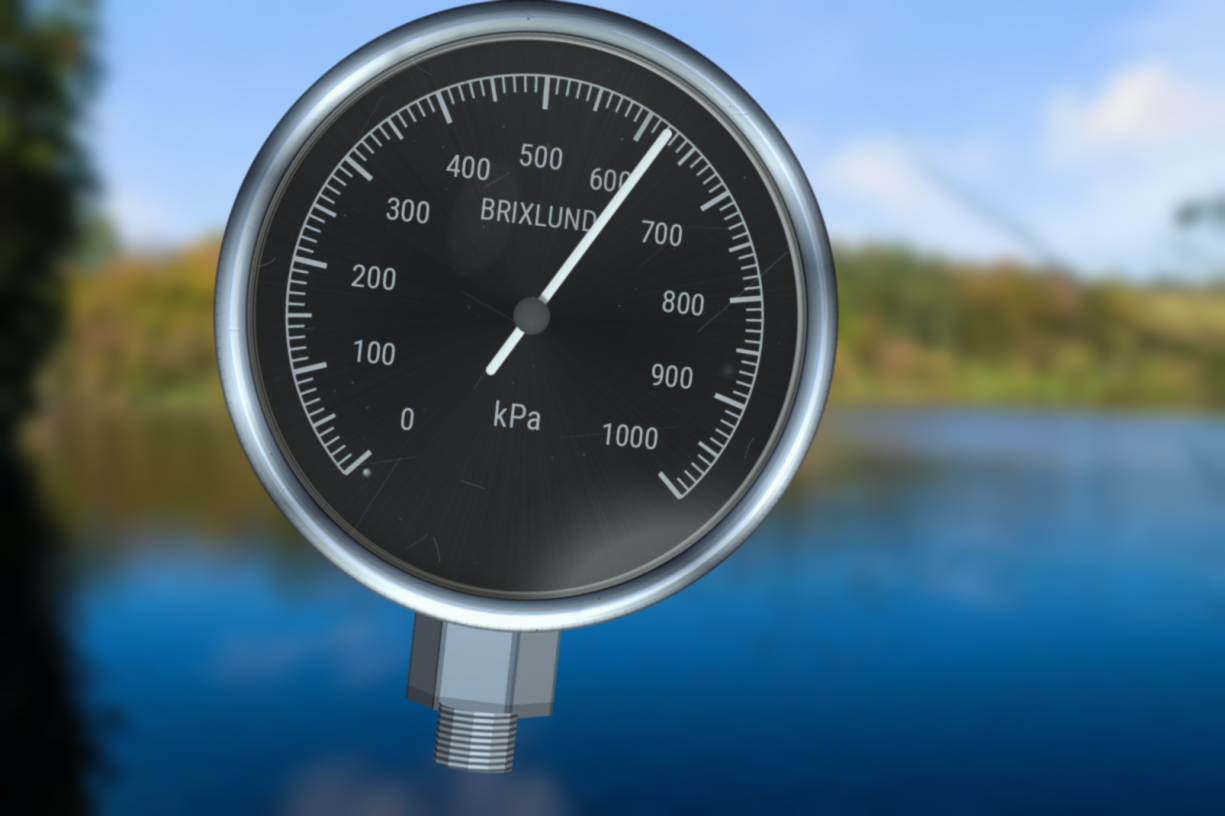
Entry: {"value": 620, "unit": "kPa"}
